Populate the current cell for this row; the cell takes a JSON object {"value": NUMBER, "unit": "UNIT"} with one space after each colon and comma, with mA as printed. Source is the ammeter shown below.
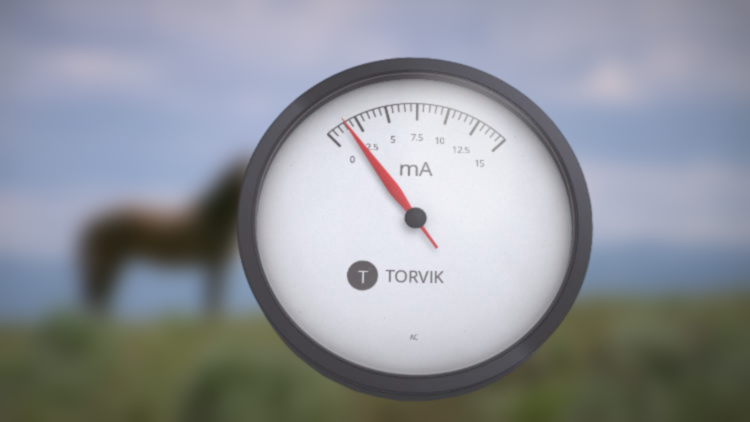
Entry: {"value": 1.5, "unit": "mA"}
